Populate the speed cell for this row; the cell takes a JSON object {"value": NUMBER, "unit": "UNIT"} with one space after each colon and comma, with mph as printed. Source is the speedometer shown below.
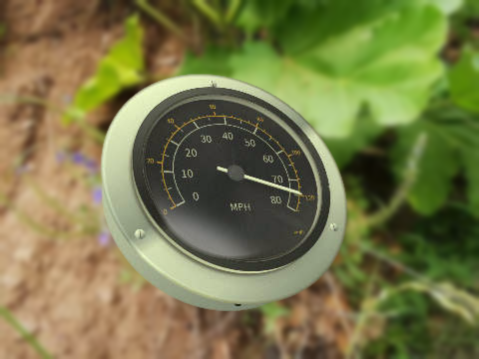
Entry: {"value": 75, "unit": "mph"}
